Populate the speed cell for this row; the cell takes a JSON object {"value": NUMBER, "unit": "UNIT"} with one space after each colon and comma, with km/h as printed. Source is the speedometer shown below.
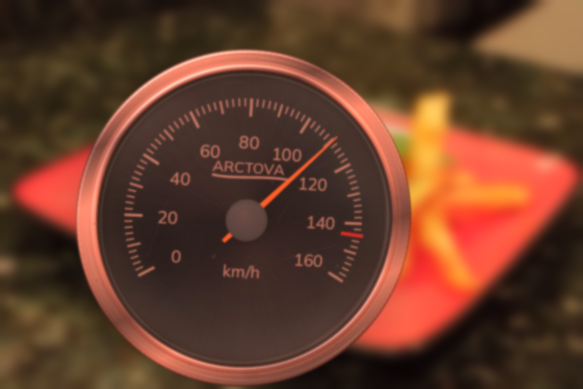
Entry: {"value": 110, "unit": "km/h"}
